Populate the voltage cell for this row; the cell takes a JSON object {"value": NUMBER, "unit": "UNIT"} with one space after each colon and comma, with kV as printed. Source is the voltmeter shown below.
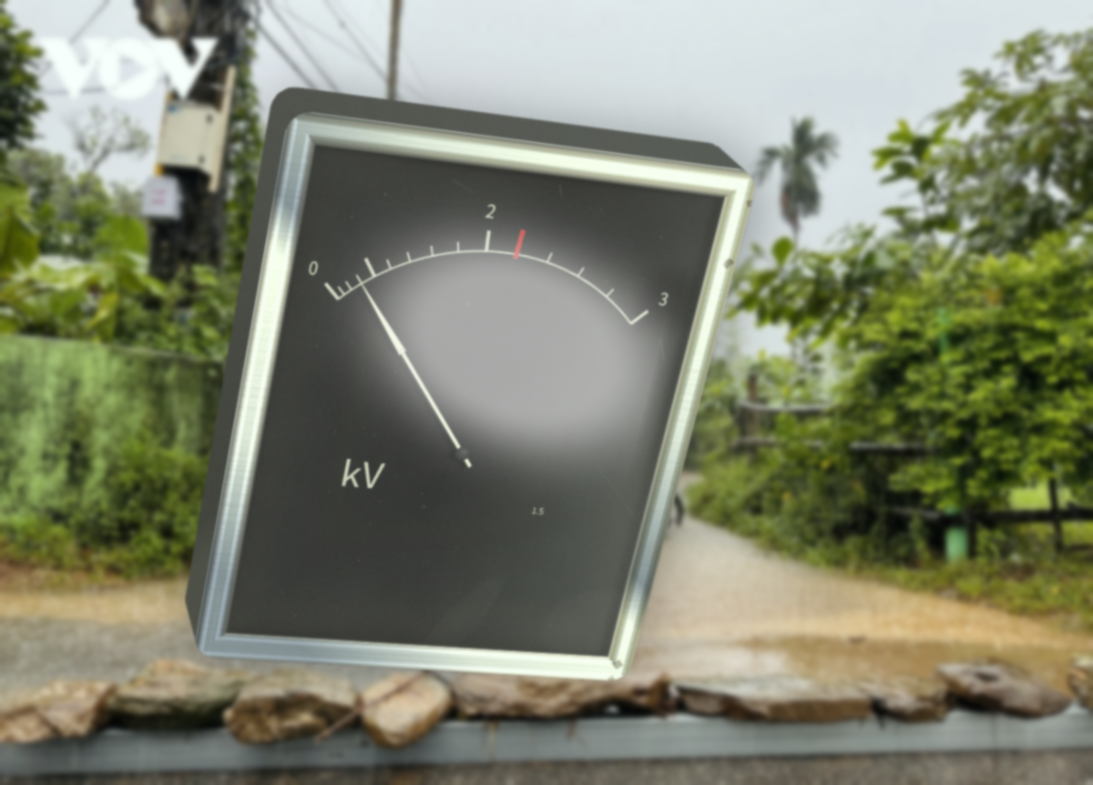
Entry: {"value": 0.8, "unit": "kV"}
